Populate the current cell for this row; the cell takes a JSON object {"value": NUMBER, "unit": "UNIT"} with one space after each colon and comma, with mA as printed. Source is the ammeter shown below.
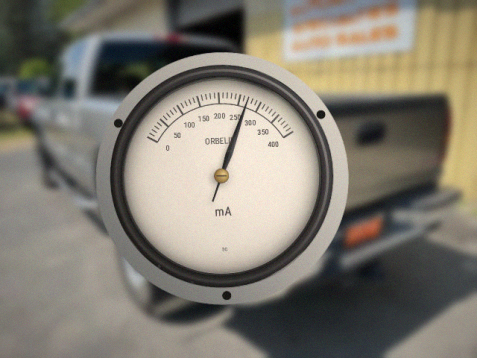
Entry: {"value": 270, "unit": "mA"}
